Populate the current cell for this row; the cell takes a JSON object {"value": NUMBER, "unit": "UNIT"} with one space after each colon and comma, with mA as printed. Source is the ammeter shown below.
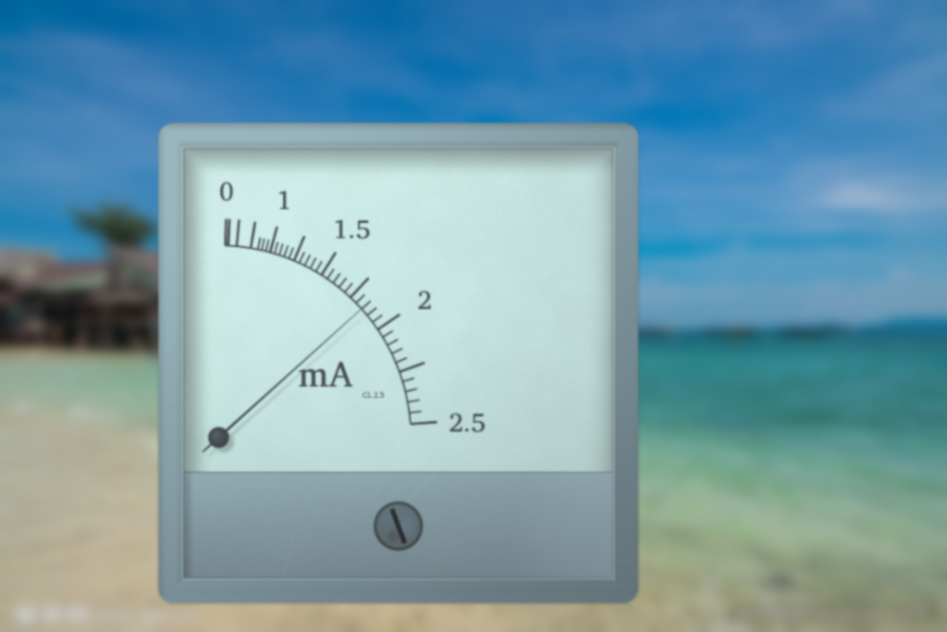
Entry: {"value": 1.85, "unit": "mA"}
